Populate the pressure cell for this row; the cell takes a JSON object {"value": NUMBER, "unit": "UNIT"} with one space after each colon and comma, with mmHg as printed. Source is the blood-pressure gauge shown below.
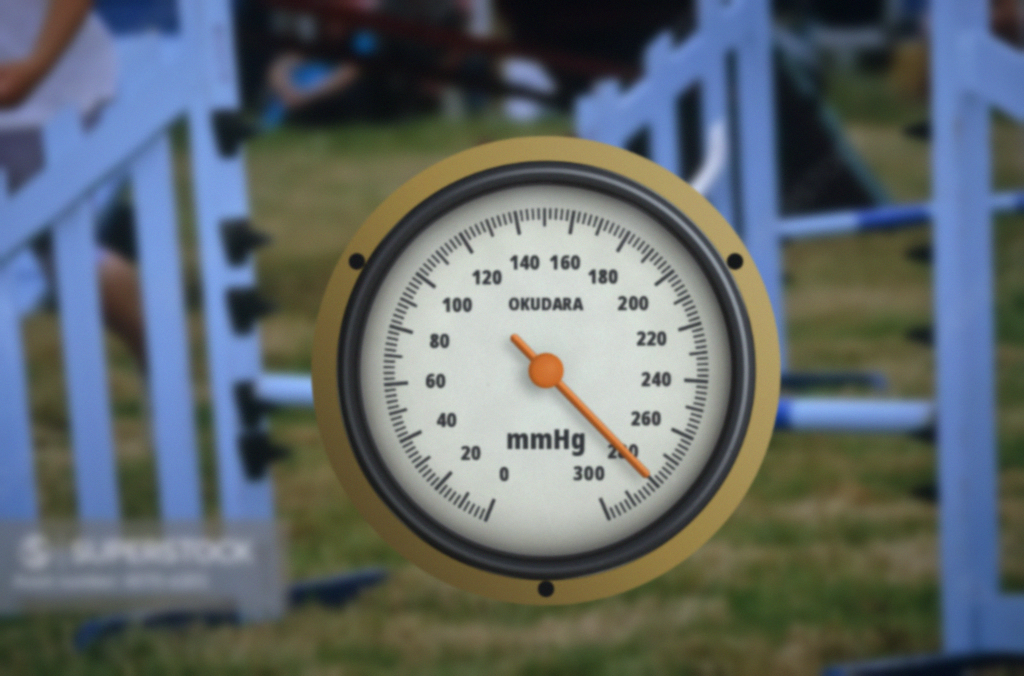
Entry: {"value": 280, "unit": "mmHg"}
